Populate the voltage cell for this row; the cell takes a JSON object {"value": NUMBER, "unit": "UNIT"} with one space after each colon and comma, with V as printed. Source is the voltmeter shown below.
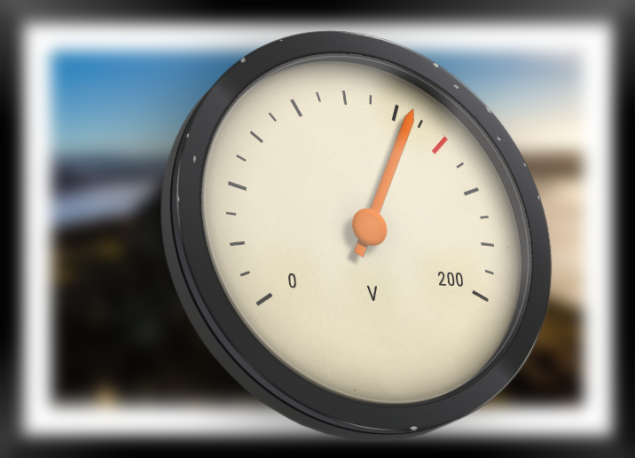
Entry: {"value": 125, "unit": "V"}
